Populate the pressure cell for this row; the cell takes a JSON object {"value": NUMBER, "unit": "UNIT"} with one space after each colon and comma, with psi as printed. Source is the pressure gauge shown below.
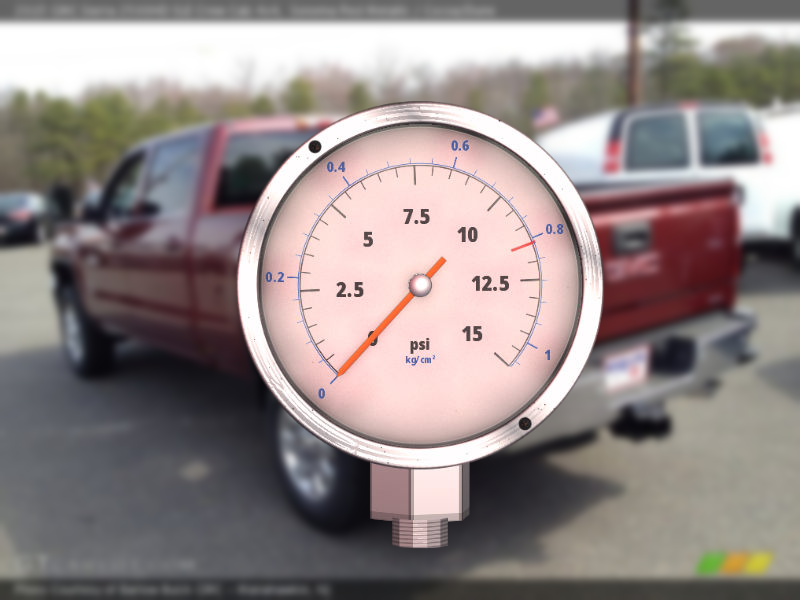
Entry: {"value": 0, "unit": "psi"}
